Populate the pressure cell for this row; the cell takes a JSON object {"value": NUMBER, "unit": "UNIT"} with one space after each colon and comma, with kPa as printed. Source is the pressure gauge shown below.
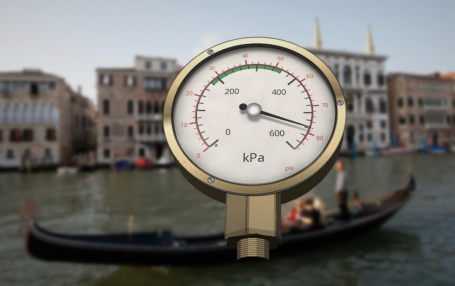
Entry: {"value": 540, "unit": "kPa"}
